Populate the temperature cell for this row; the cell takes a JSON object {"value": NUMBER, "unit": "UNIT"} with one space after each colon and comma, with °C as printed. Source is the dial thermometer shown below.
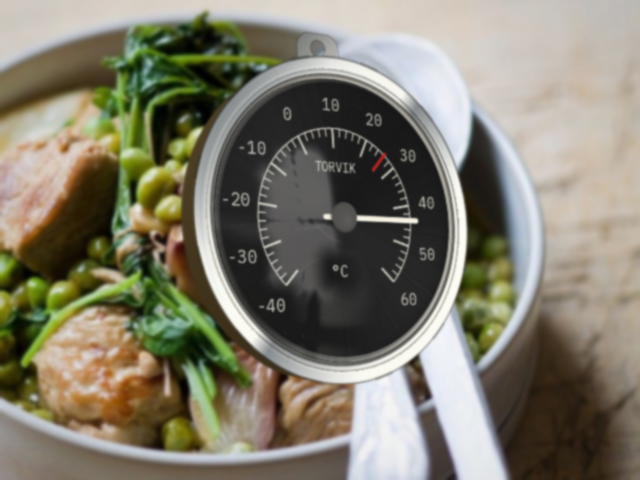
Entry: {"value": 44, "unit": "°C"}
